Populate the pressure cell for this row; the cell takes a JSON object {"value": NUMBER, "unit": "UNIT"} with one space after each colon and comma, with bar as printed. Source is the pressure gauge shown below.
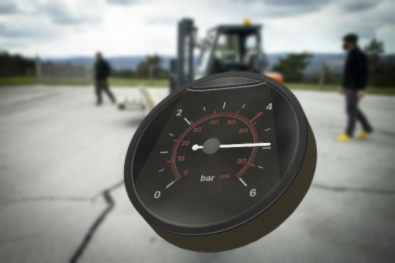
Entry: {"value": 5, "unit": "bar"}
